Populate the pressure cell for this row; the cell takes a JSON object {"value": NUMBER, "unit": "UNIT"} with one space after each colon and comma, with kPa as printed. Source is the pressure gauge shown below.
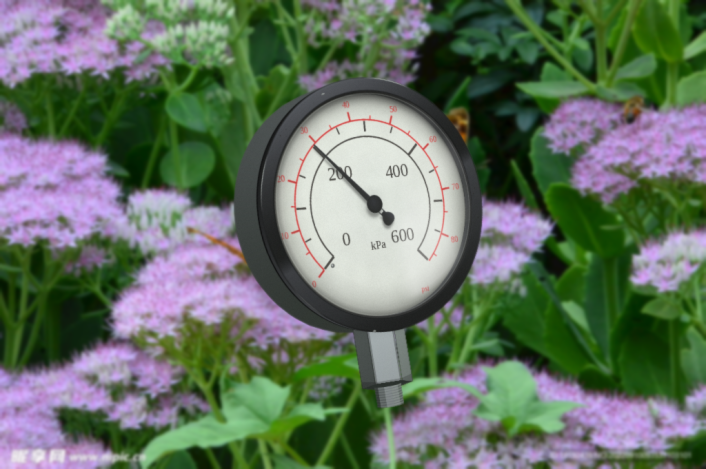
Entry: {"value": 200, "unit": "kPa"}
